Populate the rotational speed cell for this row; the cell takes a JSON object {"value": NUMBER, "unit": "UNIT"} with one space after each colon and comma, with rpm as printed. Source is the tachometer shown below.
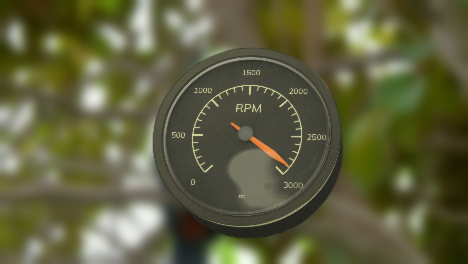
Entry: {"value": 2900, "unit": "rpm"}
